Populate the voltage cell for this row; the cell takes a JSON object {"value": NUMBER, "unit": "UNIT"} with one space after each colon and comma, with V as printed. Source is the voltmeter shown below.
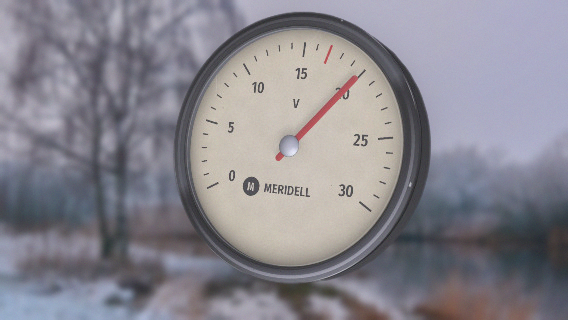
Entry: {"value": 20, "unit": "V"}
